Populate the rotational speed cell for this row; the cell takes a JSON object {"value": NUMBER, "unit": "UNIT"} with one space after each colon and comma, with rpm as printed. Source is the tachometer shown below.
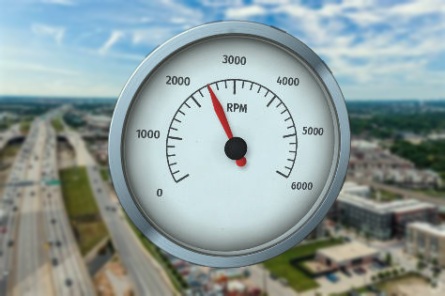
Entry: {"value": 2400, "unit": "rpm"}
